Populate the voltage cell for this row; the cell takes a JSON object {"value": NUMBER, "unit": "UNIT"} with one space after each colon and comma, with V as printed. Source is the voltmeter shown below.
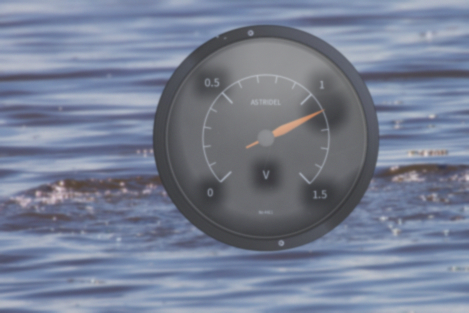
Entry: {"value": 1.1, "unit": "V"}
